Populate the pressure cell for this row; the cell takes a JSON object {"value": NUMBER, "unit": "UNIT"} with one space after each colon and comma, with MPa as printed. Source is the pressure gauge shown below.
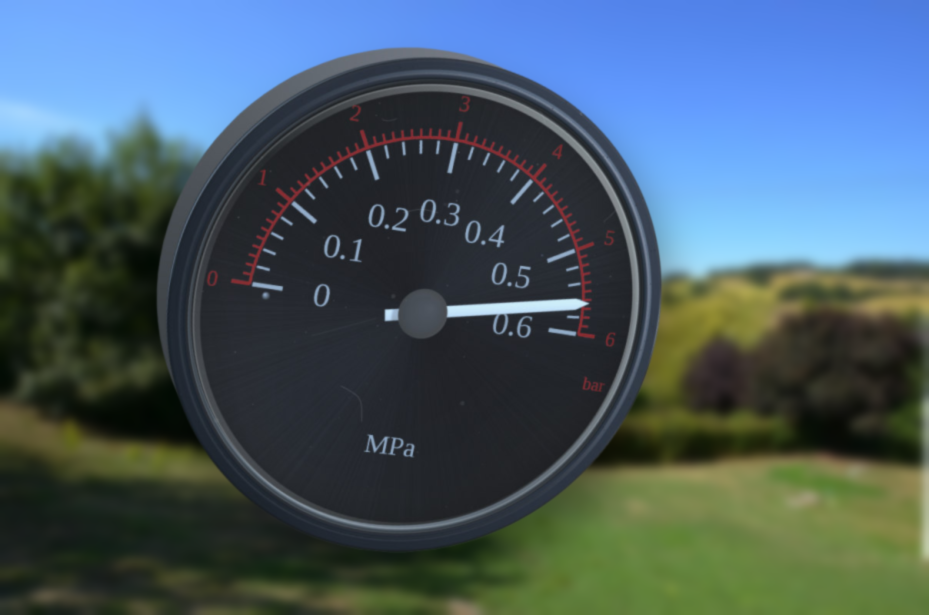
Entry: {"value": 0.56, "unit": "MPa"}
